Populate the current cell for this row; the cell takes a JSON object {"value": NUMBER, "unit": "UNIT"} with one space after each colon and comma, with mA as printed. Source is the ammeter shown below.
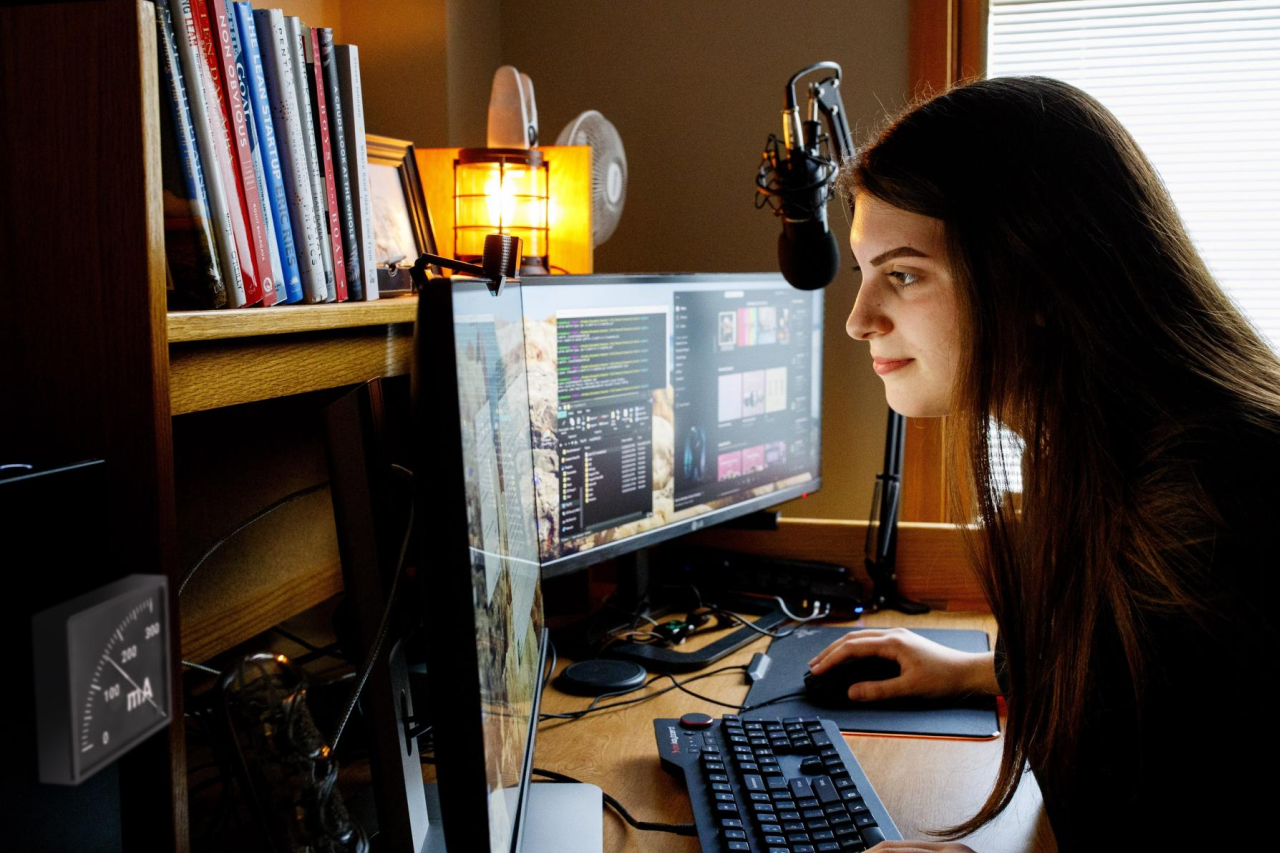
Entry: {"value": 150, "unit": "mA"}
